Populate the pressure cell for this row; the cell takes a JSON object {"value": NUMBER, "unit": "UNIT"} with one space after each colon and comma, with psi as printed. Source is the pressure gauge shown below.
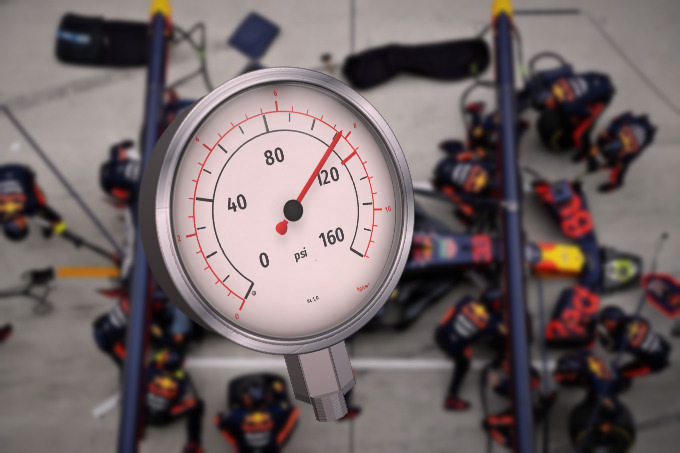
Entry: {"value": 110, "unit": "psi"}
